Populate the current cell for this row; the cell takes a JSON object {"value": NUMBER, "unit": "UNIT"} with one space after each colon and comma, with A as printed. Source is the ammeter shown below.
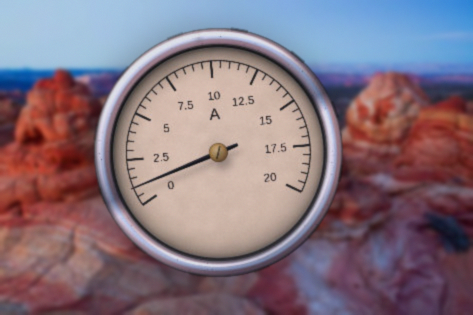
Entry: {"value": 1, "unit": "A"}
